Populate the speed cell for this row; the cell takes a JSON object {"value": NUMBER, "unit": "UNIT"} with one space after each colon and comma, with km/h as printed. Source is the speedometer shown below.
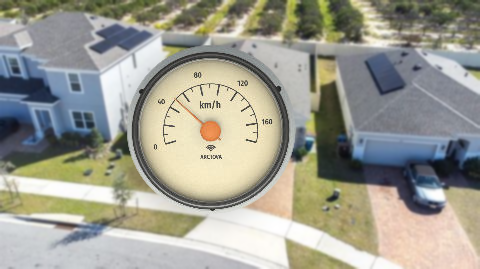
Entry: {"value": 50, "unit": "km/h"}
